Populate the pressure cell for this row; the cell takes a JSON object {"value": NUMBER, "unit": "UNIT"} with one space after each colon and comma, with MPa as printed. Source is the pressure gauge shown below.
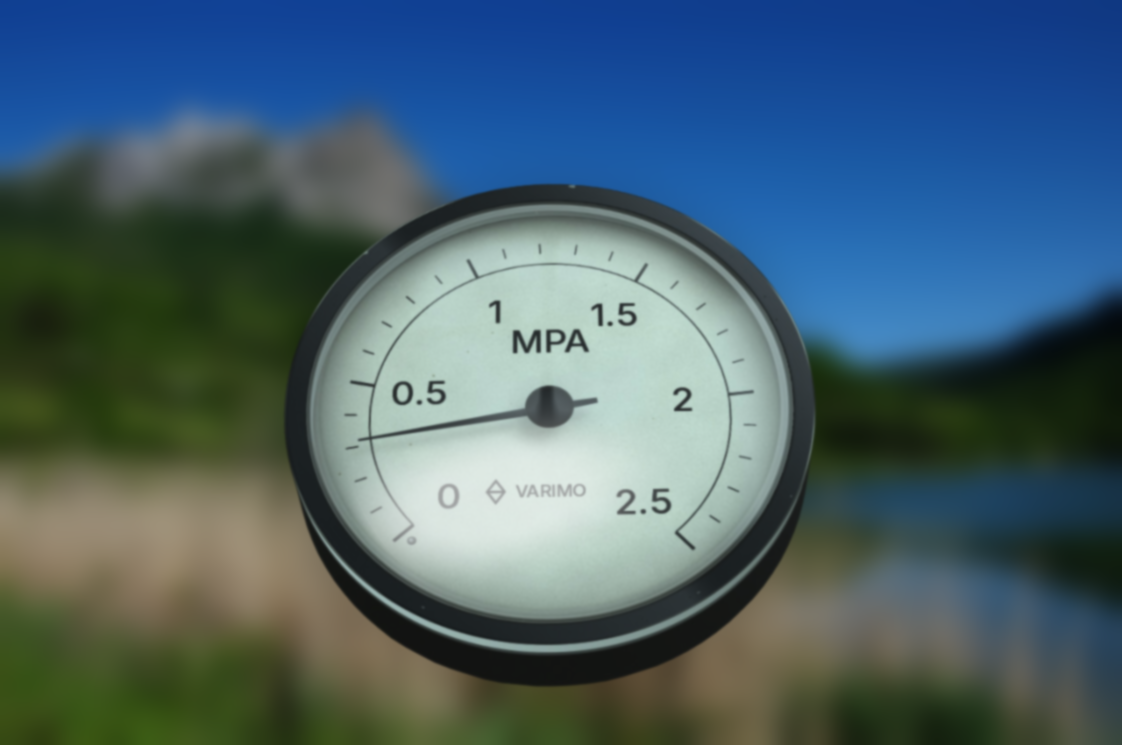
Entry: {"value": 0.3, "unit": "MPa"}
